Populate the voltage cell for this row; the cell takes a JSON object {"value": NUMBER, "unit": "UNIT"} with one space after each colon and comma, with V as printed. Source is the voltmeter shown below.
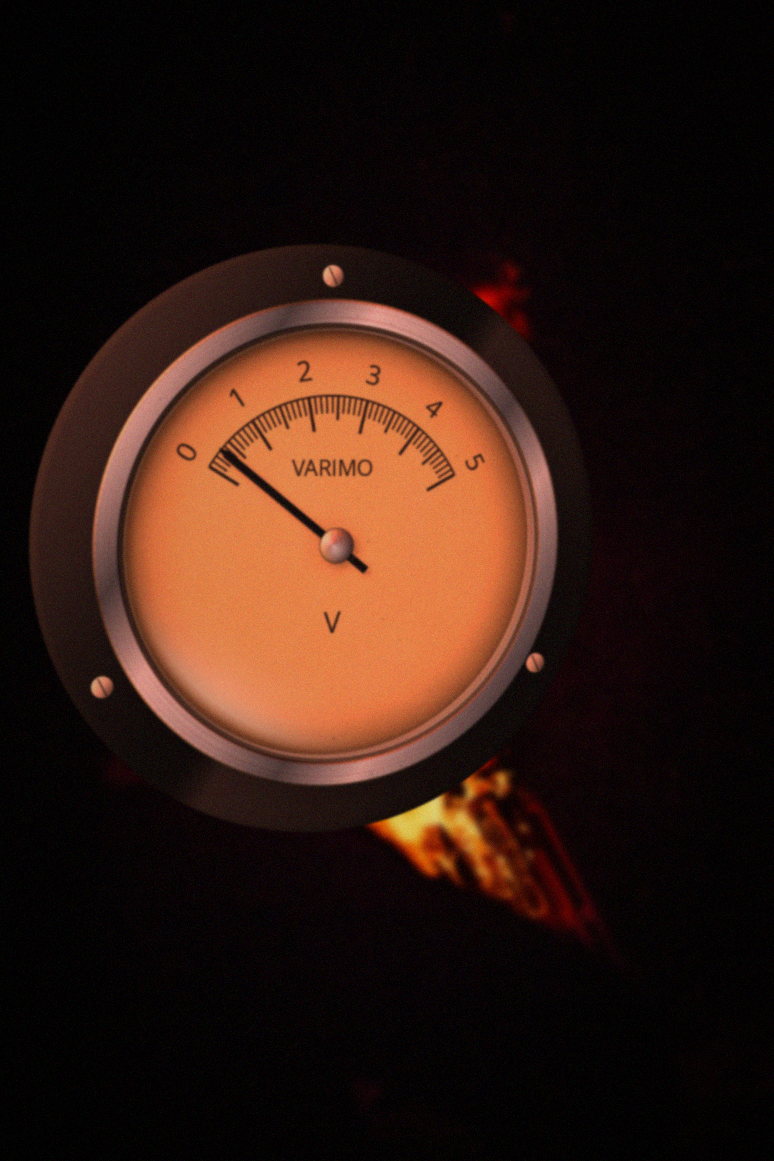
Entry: {"value": 0.3, "unit": "V"}
